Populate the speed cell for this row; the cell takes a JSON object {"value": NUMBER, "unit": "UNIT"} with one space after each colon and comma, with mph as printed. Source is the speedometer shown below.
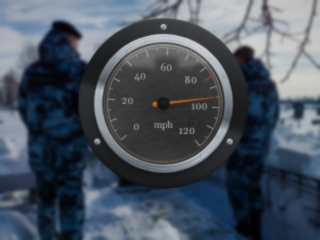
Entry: {"value": 95, "unit": "mph"}
